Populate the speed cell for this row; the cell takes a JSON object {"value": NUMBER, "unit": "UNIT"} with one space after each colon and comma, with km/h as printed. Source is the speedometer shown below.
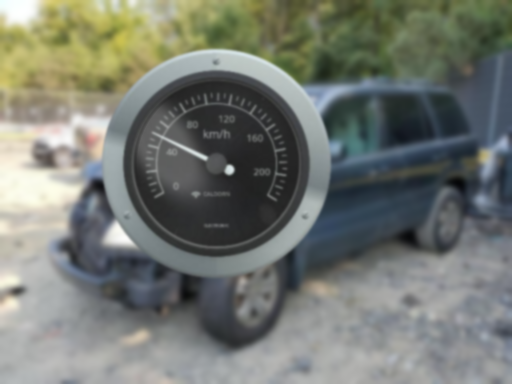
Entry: {"value": 50, "unit": "km/h"}
